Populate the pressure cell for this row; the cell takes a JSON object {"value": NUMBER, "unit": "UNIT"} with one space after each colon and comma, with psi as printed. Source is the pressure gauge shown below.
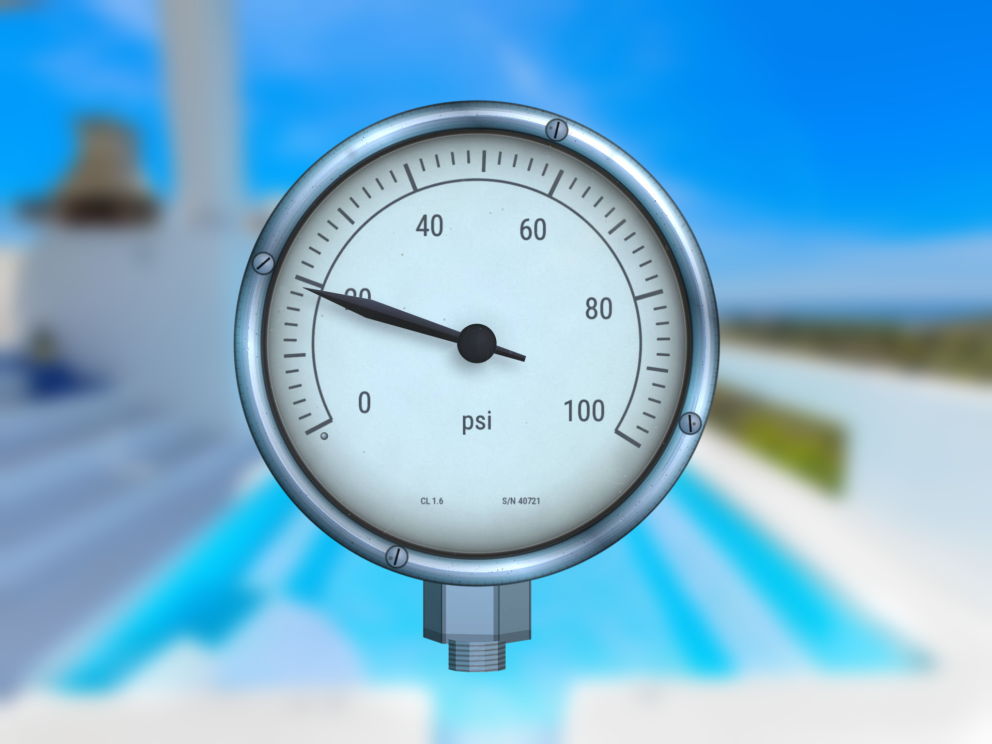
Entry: {"value": 19, "unit": "psi"}
